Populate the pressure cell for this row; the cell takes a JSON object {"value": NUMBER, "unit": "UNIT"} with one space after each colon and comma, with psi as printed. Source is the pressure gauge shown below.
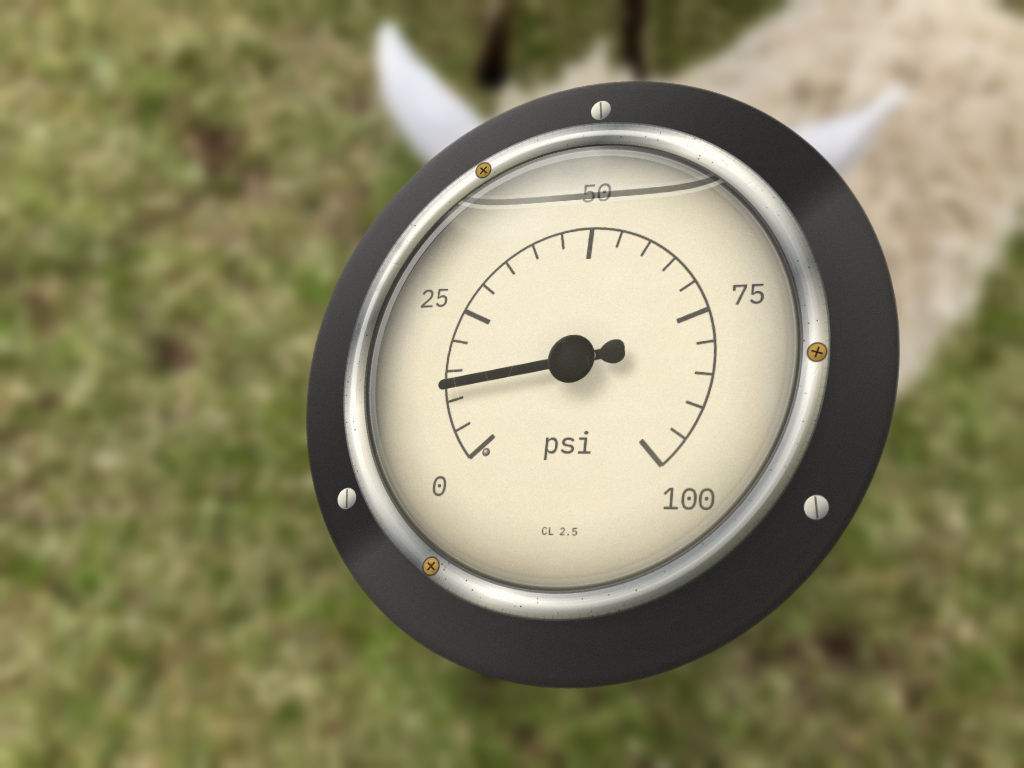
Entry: {"value": 12.5, "unit": "psi"}
